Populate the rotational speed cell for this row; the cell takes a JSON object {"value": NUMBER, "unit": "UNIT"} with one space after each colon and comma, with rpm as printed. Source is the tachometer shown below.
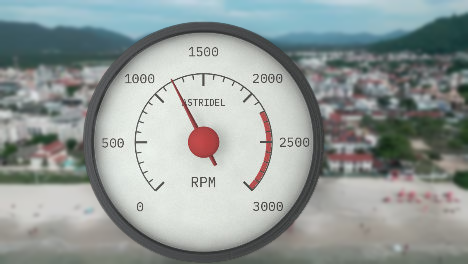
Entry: {"value": 1200, "unit": "rpm"}
